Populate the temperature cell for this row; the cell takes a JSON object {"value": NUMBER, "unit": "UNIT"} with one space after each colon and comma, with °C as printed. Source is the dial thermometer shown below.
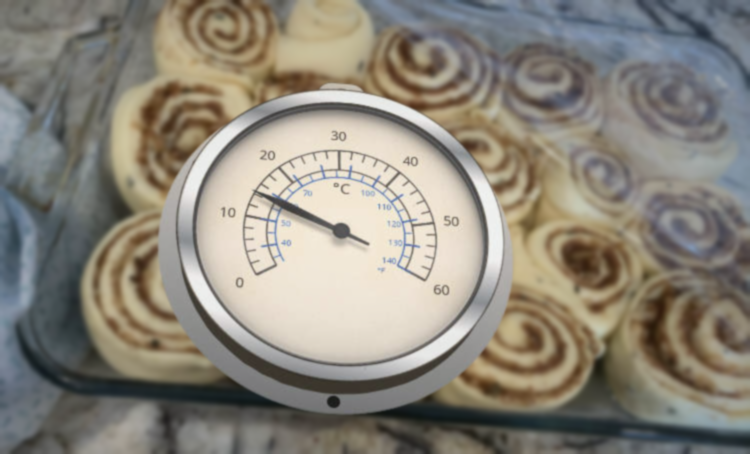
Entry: {"value": 14, "unit": "°C"}
